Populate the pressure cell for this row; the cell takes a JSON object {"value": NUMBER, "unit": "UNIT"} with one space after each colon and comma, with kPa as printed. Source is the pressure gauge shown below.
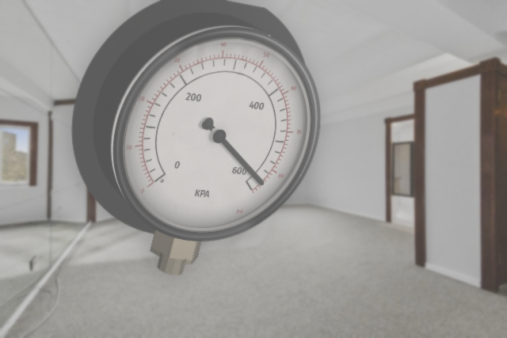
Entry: {"value": 580, "unit": "kPa"}
